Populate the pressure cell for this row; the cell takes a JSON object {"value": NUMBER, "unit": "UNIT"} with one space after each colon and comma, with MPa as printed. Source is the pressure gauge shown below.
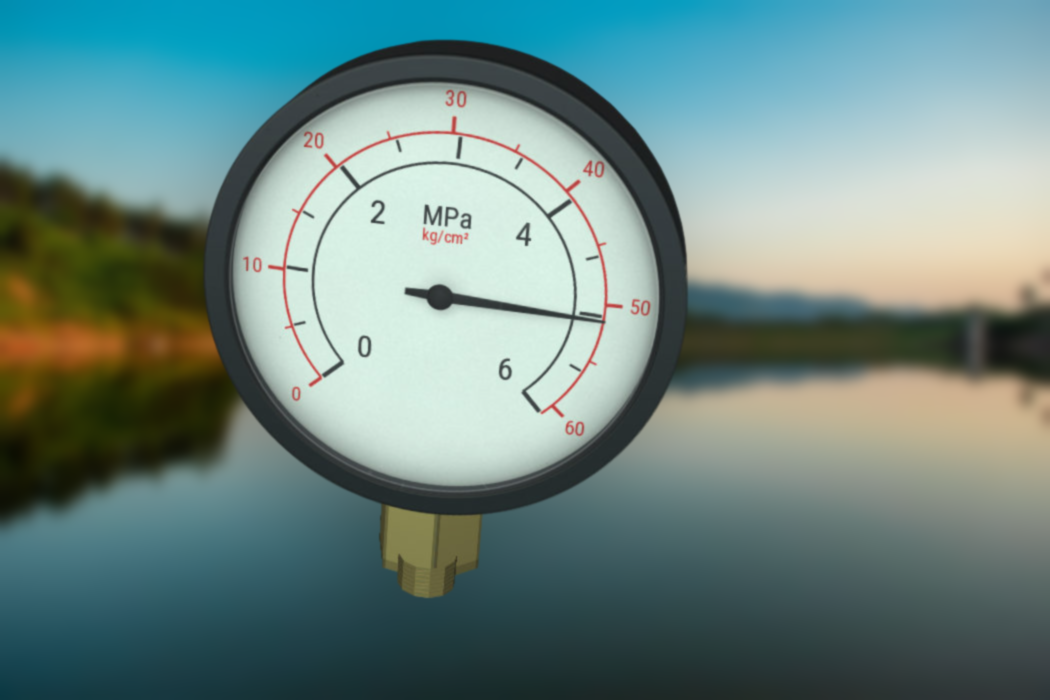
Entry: {"value": 5, "unit": "MPa"}
